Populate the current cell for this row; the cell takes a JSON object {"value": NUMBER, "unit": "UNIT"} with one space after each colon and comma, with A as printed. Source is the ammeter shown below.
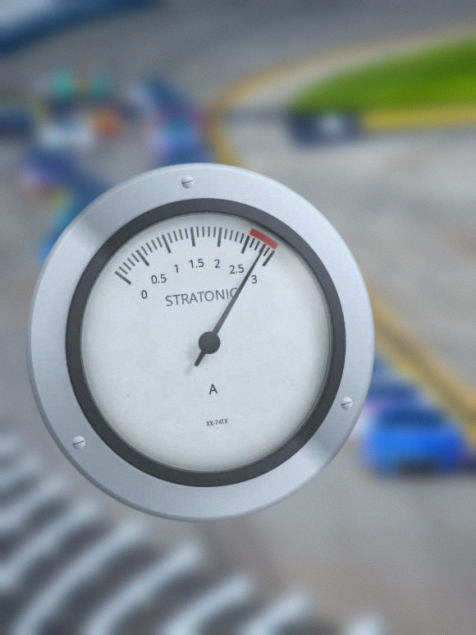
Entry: {"value": 2.8, "unit": "A"}
